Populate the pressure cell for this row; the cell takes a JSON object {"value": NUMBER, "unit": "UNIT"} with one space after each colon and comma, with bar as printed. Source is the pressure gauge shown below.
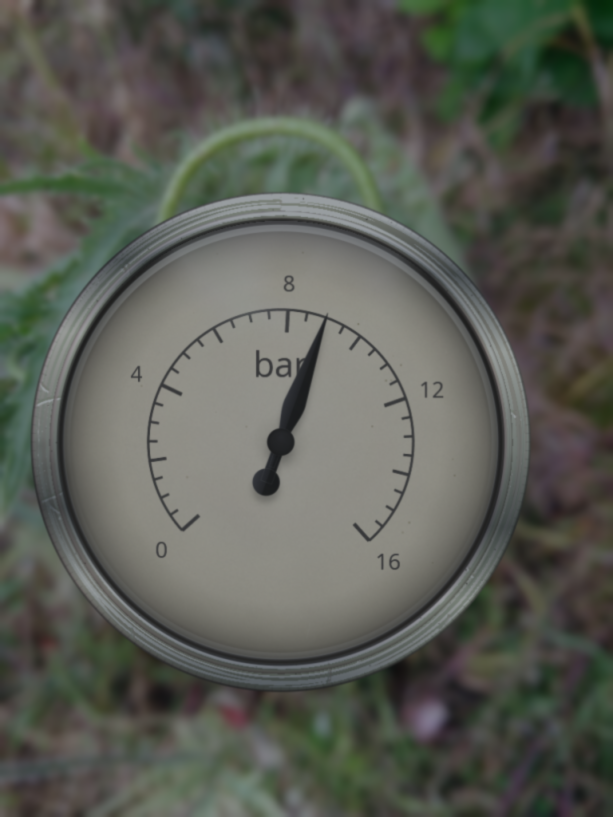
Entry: {"value": 9, "unit": "bar"}
